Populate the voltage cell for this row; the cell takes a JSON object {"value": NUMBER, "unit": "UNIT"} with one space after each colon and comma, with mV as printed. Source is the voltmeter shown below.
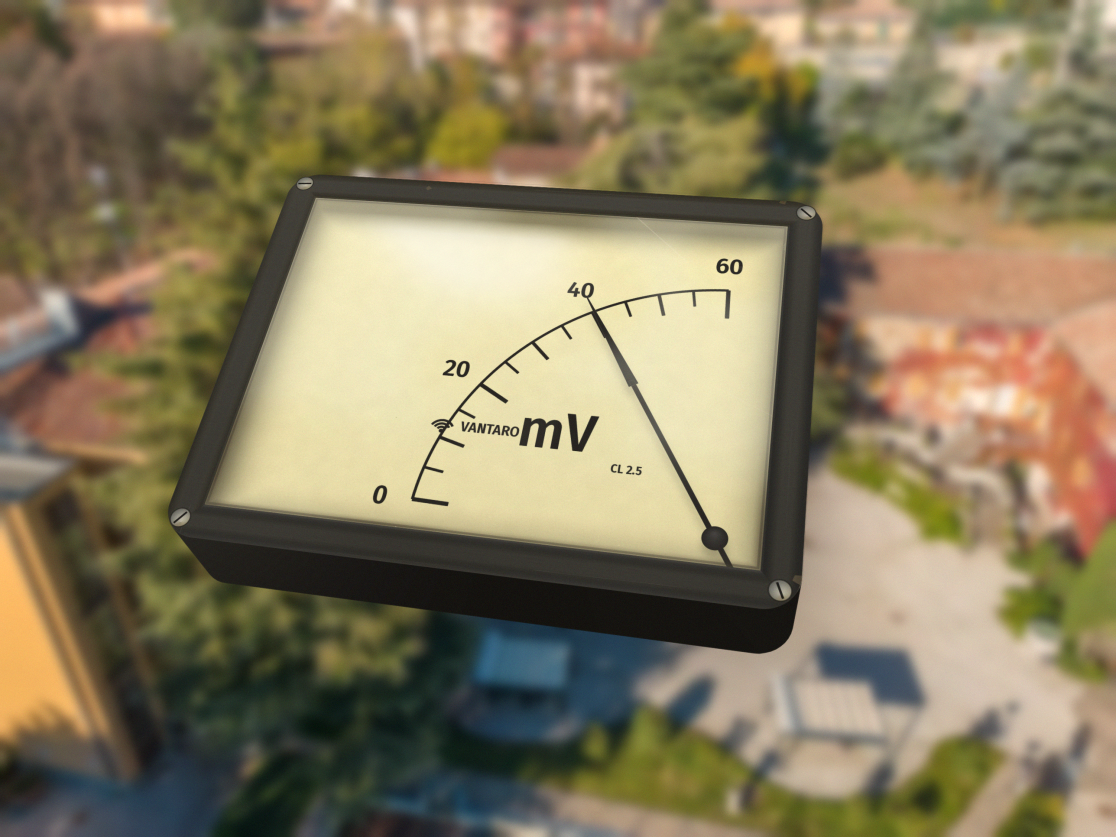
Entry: {"value": 40, "unit": "mV"}
